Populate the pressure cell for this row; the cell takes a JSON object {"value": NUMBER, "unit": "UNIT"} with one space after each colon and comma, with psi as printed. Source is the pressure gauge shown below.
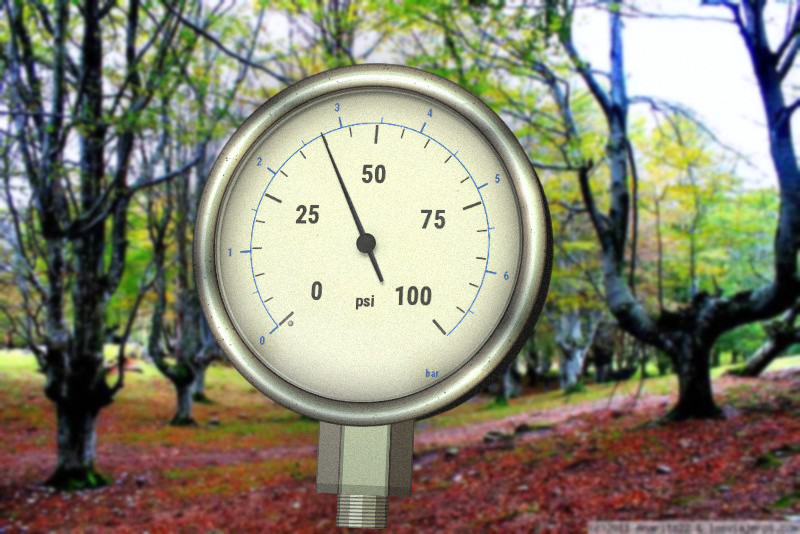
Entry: {"value": 40, "unit": "psi"}
